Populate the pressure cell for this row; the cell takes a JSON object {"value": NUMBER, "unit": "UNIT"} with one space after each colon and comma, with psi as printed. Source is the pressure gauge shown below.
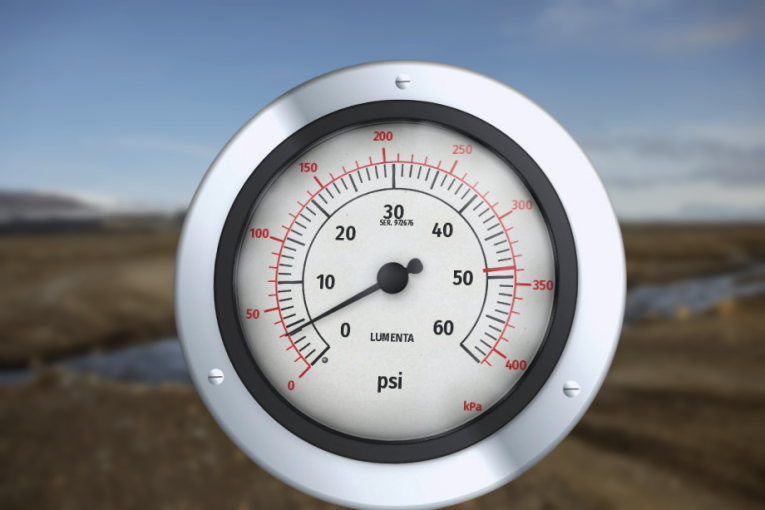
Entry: {"value": 4, "unit": "psi"}
